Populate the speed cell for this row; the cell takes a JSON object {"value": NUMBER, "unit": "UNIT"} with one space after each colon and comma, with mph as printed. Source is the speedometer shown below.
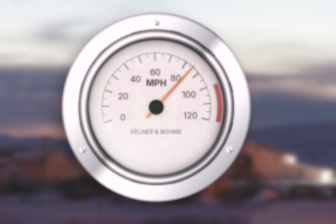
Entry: {"value": 85, "unit": "mph"}
